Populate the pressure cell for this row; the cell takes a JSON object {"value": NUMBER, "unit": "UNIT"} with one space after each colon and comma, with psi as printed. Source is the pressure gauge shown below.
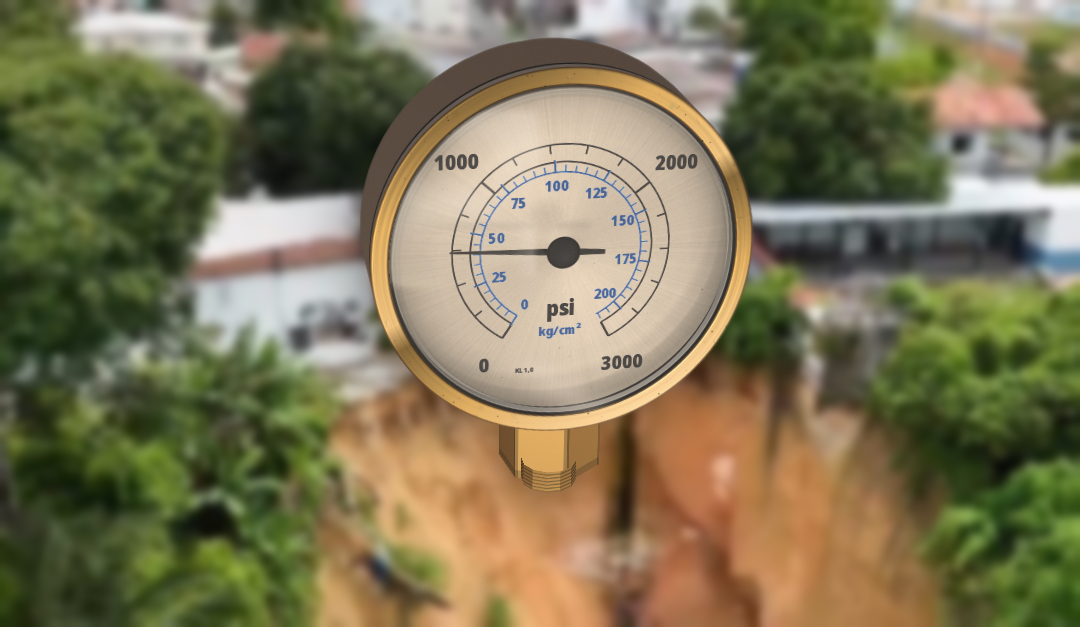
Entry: {"value": 600, "unit": "psi"}
